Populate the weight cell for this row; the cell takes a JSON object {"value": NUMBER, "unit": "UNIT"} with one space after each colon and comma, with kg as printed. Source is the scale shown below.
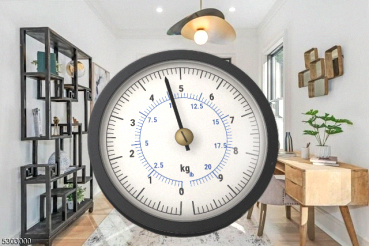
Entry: {"value": 4.6, "unit": "kg"}
